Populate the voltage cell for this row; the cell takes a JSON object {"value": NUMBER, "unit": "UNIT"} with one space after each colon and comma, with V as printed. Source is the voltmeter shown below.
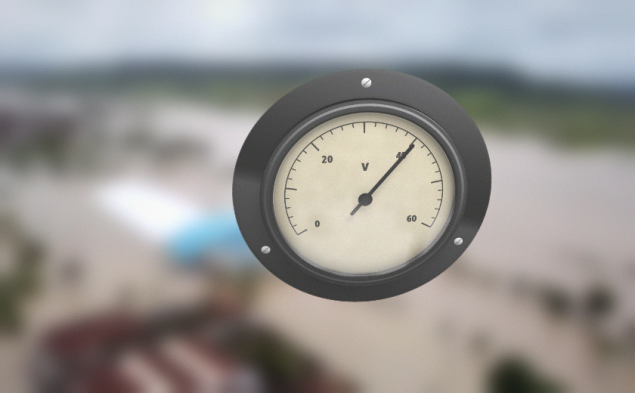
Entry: {"value": 40, "unit": "V"}
